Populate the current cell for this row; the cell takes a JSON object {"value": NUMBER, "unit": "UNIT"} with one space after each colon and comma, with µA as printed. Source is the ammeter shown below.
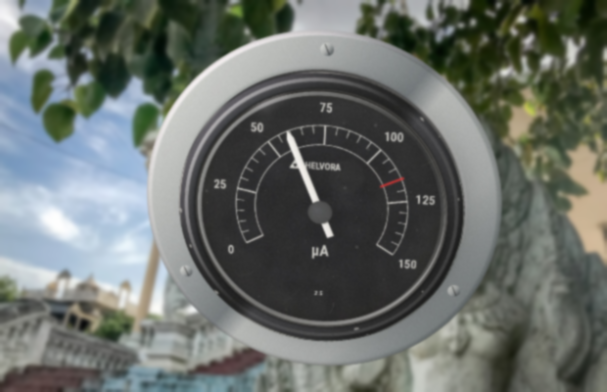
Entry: {"value": 60, "unit": "µA"}
